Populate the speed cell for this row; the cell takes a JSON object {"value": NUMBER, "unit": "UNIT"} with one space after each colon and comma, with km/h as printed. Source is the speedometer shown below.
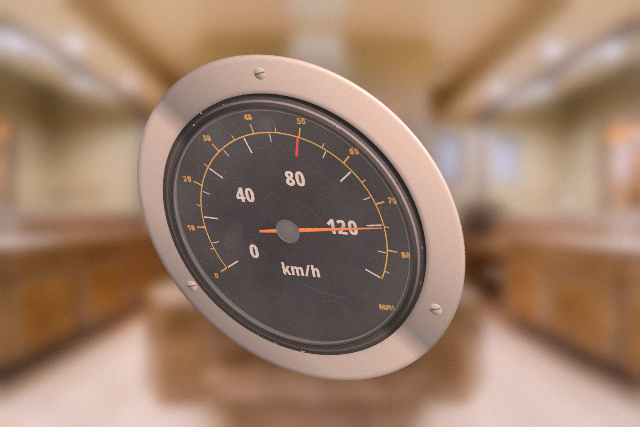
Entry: {"value": 120, "unit": "km/h"}
